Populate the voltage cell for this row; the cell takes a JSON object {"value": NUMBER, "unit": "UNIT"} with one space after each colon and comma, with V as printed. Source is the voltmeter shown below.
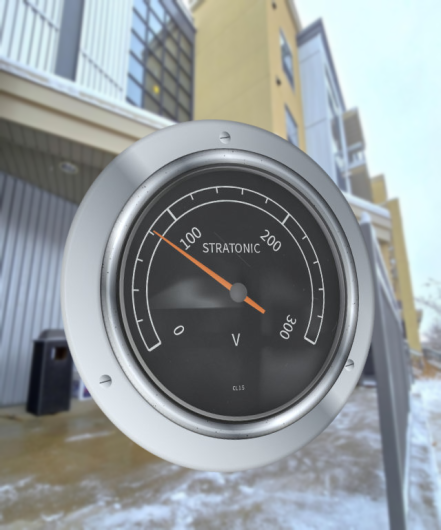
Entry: {"value": 80, "unit": "V"}
